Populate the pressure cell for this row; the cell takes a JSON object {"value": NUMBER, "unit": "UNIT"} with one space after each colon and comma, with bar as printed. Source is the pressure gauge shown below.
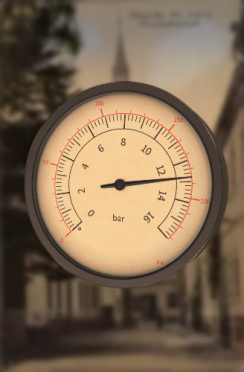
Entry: {"value": 12.8, "unit": "bar"}
